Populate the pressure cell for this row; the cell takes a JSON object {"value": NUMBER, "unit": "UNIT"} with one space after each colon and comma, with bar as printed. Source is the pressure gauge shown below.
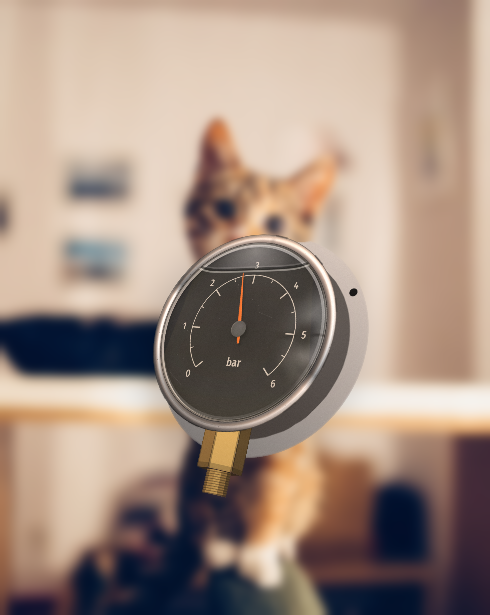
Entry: {"value": 2.75, "unit": "bar"}
